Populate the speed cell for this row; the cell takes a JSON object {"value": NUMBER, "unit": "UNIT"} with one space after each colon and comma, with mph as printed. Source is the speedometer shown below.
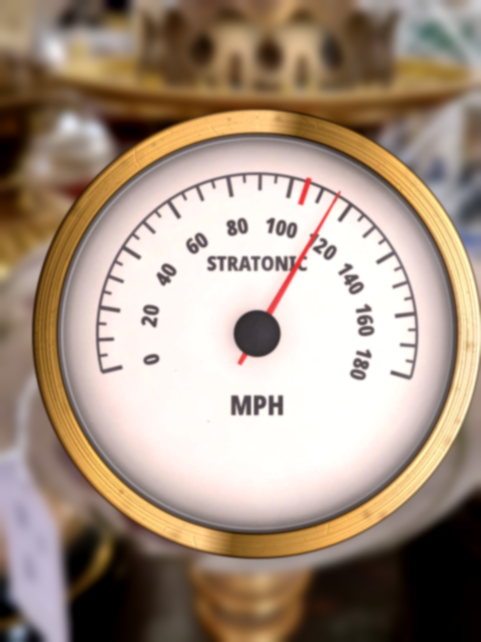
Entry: {"value": 115, "unit": "mph"}
